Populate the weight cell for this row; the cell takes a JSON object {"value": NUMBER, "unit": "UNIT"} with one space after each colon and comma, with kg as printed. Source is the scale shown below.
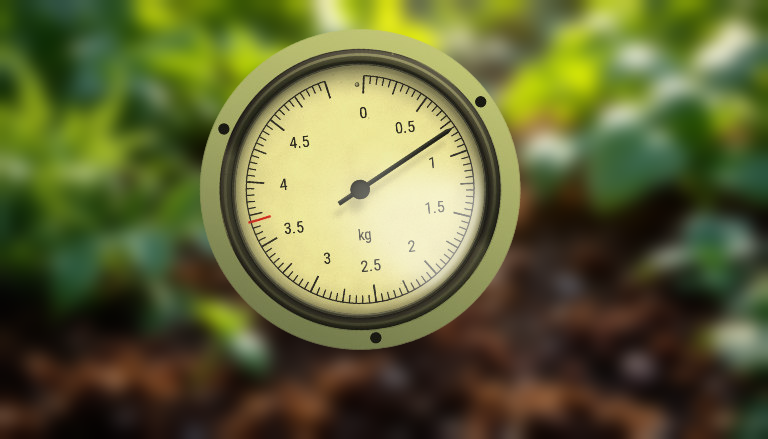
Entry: {"value": 0.8, "unit": "kg"}
